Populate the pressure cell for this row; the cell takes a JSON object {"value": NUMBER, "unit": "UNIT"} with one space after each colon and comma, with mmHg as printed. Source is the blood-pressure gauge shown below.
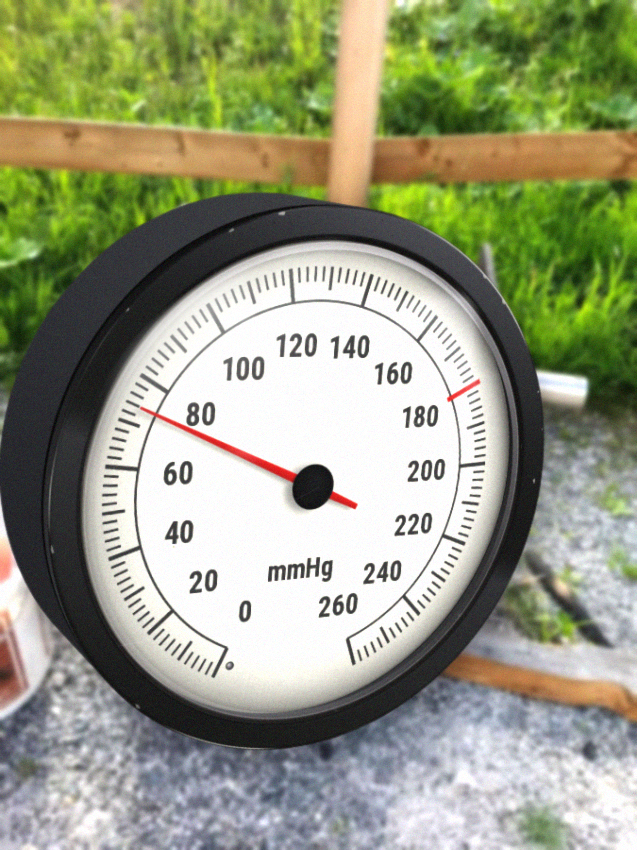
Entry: {"value": 74, "unit": "mmHg"}
